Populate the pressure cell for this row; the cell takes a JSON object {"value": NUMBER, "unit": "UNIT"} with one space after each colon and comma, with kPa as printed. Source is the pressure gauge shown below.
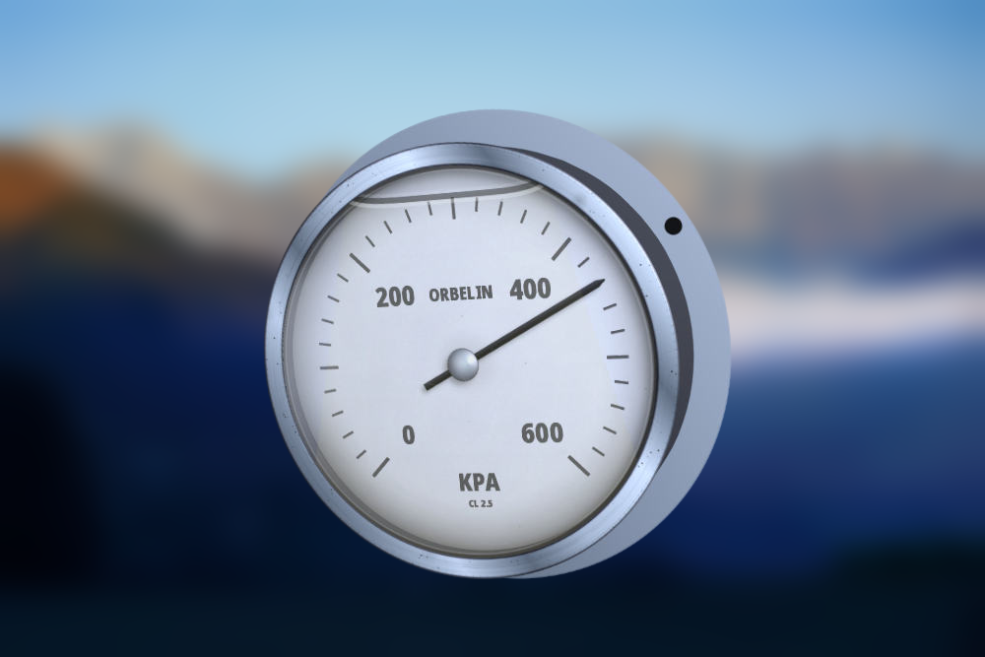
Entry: {"value": 440, "unit": "kPa"}
